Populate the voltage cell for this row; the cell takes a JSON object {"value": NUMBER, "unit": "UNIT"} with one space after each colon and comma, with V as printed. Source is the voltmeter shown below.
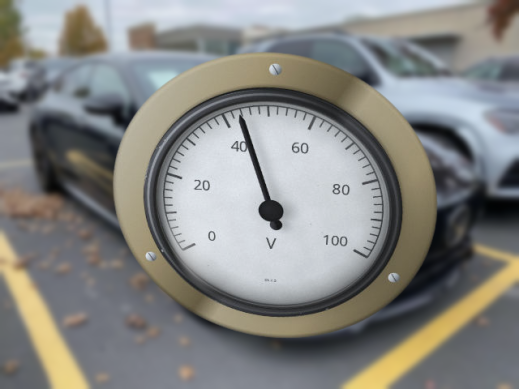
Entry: {"value": 44, "unit": "V"}
